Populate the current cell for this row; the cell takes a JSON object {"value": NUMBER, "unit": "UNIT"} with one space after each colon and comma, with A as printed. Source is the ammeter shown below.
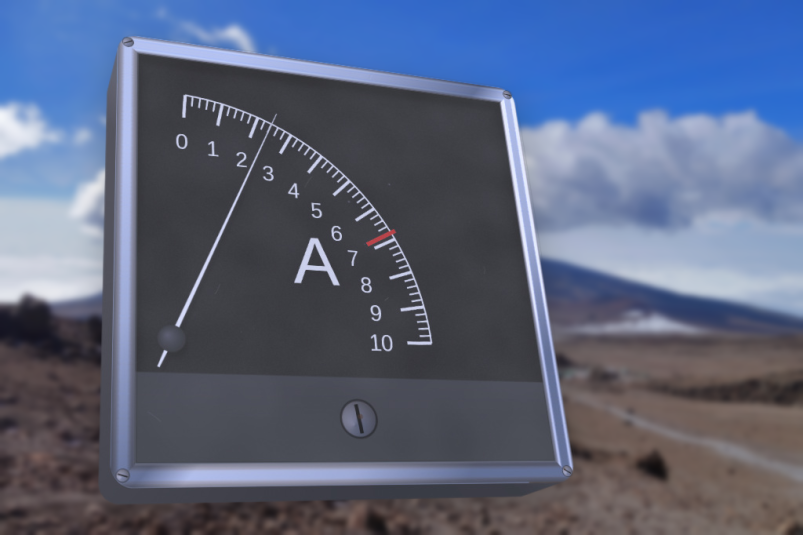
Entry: {"value": 2.4, "unit": "A"}
